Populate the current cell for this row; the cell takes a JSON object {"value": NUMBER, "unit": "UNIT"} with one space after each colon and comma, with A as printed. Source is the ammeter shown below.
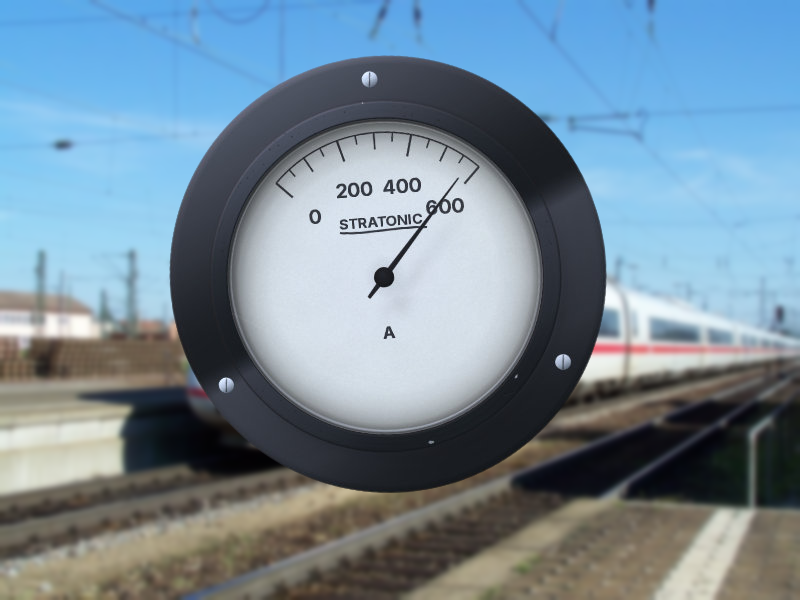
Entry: {"value": 575, "unit": "A"}
